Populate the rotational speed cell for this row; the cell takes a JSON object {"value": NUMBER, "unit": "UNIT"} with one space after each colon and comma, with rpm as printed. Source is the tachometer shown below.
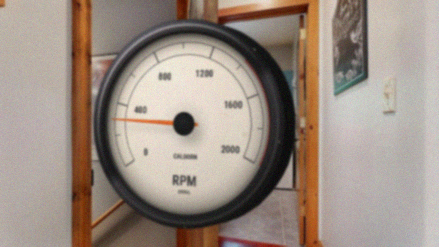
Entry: {"value": 300, "unit": "rpm"}
